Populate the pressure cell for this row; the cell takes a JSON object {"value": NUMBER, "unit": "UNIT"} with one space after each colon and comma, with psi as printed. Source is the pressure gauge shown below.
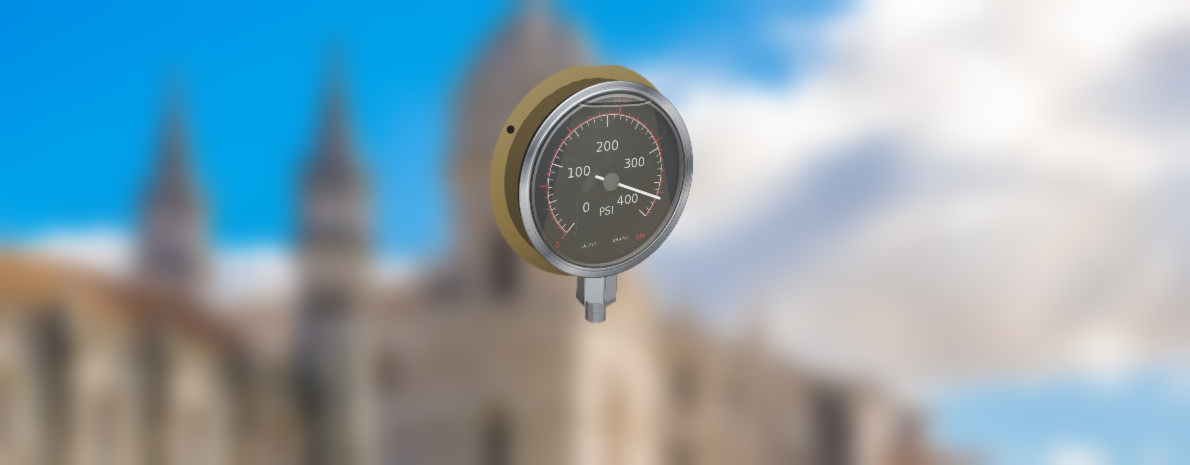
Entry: {"value": 370, "unit": "psi"}
